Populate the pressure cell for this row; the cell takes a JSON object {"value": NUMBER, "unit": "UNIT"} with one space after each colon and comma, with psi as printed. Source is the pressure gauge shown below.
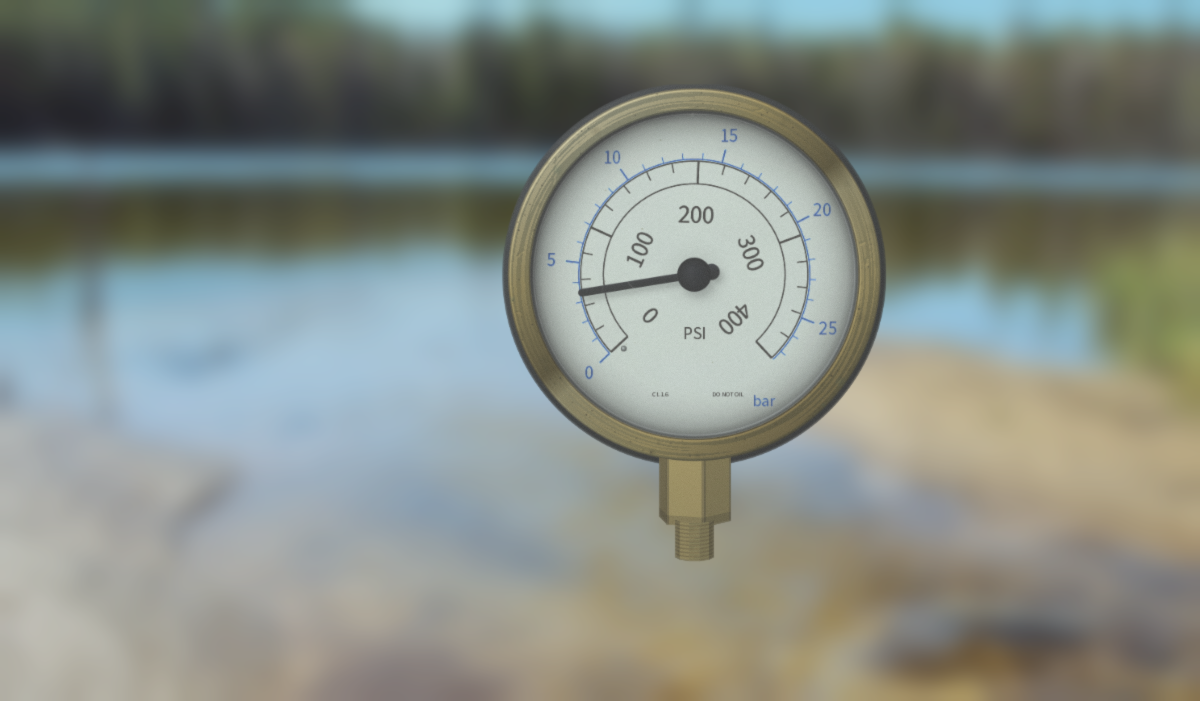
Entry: {"value": 50, "unit": "psi"}
